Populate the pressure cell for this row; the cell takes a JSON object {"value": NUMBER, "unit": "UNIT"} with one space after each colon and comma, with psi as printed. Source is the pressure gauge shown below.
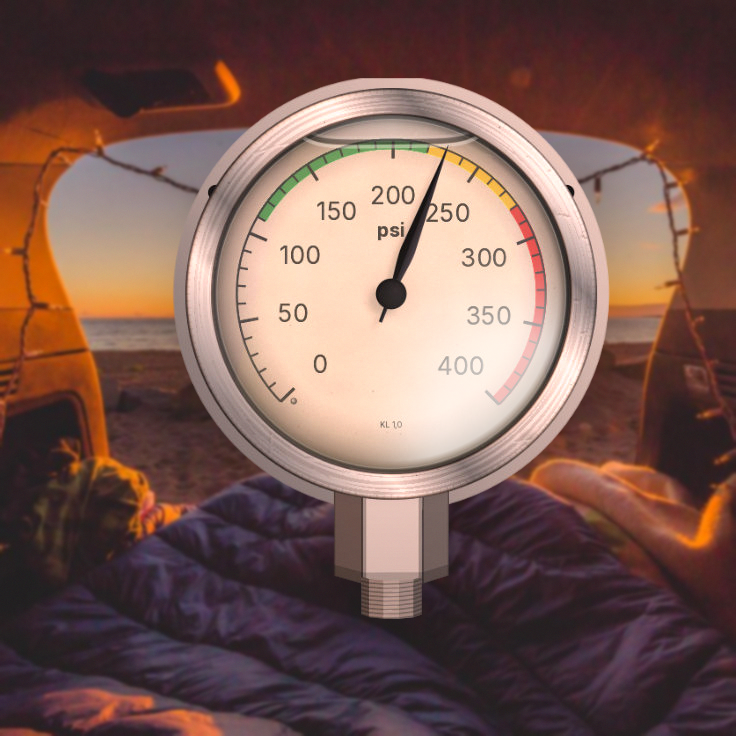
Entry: {"value": 230, "unit": "psi"}
